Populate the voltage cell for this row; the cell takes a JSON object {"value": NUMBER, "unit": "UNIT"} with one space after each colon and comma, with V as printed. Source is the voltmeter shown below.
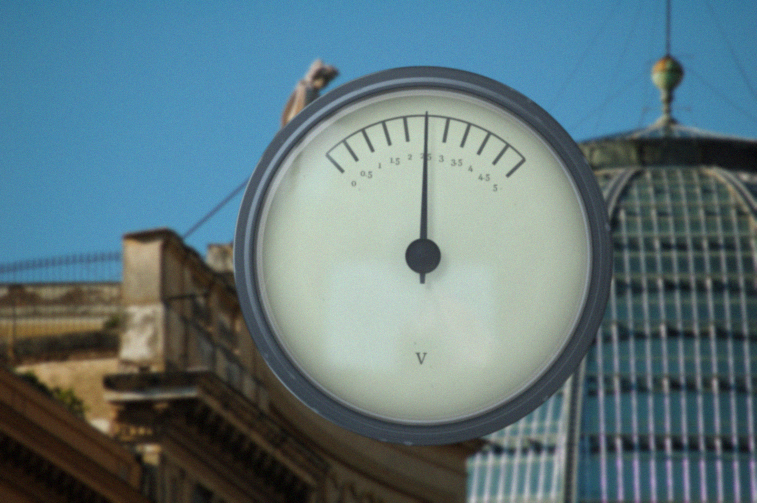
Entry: {"value": 2.5, "unit": "V"}
